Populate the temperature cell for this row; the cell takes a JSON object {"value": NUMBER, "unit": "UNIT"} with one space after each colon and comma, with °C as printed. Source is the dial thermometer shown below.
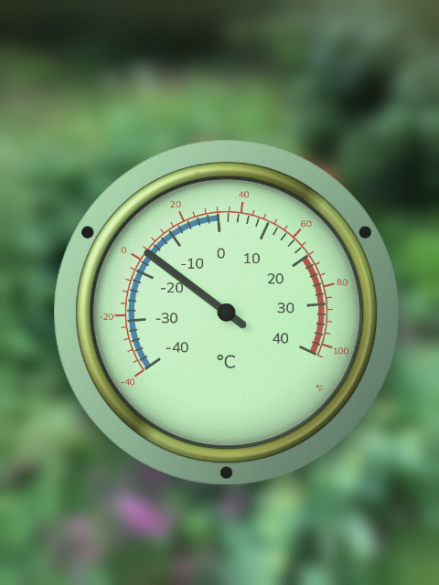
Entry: {"value": -16, "unit": "°C"}
